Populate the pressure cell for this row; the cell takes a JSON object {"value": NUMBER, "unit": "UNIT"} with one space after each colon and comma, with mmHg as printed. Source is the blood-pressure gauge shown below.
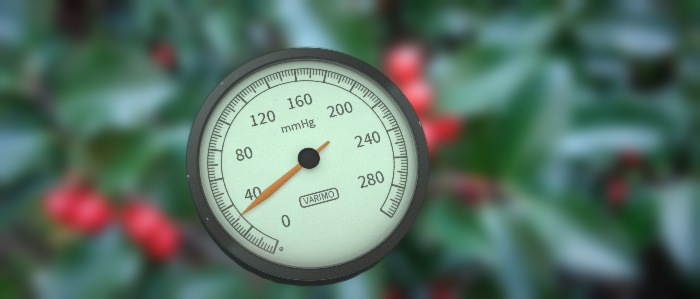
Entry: {"value": 30, "unit": "mmHg"}
